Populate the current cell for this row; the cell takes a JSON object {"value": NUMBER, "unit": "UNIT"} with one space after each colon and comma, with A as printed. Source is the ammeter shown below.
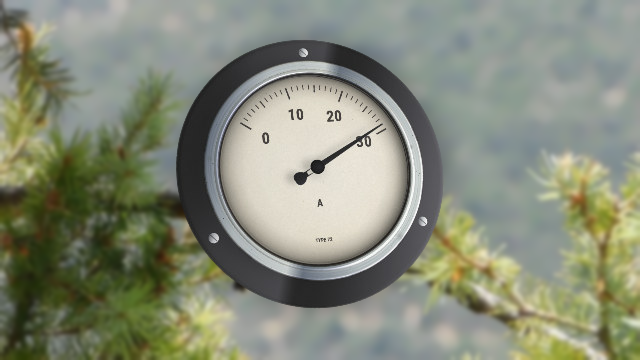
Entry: {"value": 29, "unit": "A"}
